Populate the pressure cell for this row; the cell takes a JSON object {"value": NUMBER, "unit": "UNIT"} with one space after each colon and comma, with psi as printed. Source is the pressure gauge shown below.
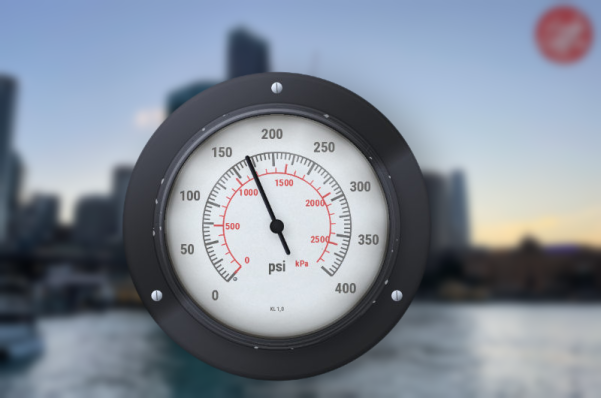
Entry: {"value": 170, "unit": "psi"}
